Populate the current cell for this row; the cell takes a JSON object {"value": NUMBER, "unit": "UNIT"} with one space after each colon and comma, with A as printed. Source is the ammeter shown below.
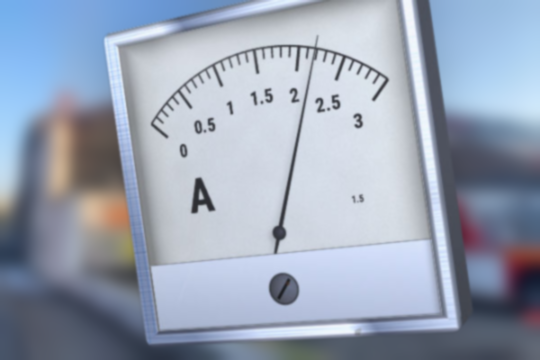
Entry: {"value": 2.2, "unit": "A"}
